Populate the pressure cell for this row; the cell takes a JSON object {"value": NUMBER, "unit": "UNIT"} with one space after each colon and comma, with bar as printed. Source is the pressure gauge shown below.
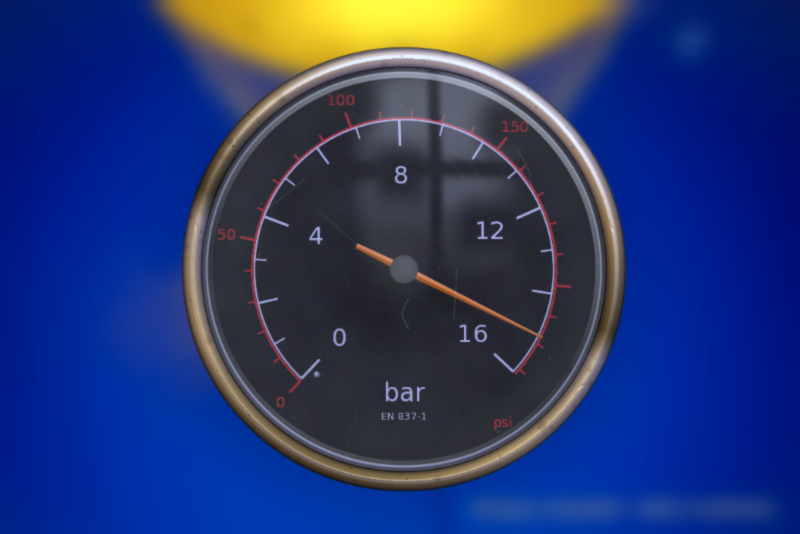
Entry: {"value": 15, "unit": "bar"}
